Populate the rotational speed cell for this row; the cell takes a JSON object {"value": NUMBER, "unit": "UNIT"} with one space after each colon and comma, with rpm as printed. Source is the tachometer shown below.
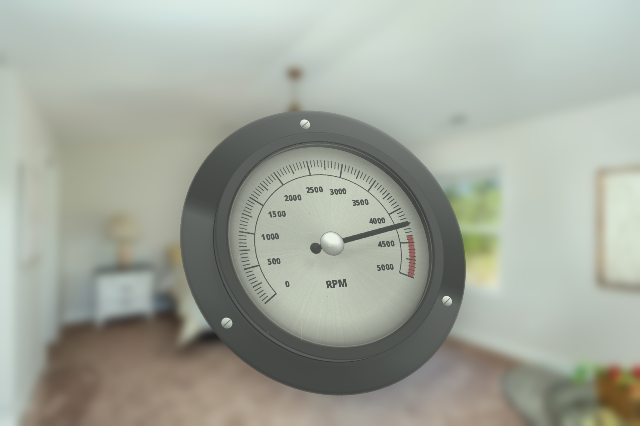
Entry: {"value": 4250, "unit": "rpm"}
